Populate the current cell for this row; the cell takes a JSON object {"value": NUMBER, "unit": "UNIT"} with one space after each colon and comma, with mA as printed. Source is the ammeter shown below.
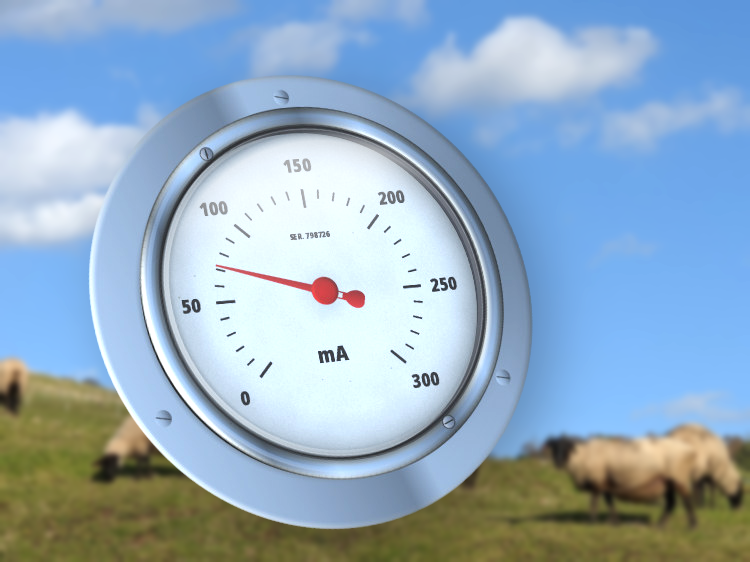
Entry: {"value": 70, "unit": "mA"}
